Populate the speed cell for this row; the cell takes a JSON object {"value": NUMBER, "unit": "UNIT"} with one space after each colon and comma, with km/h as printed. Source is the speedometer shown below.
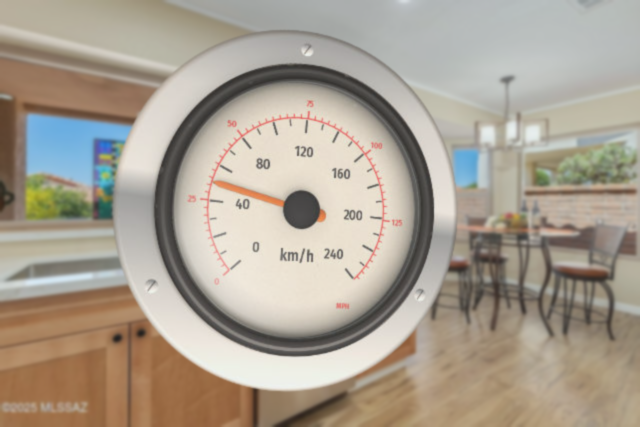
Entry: {"value": 50, "unit": "km/h"}
